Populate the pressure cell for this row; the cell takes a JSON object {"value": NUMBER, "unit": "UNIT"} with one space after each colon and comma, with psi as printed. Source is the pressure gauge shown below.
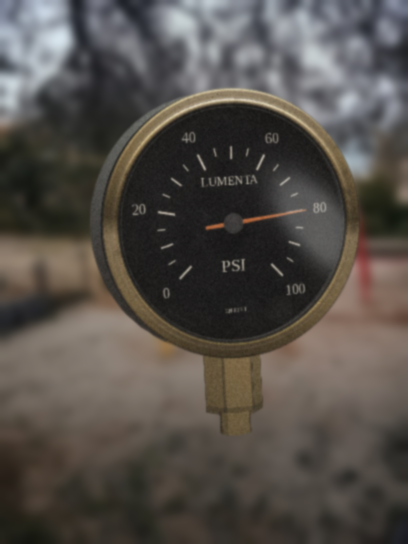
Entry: {"value": 80, "unit": "psi"}
